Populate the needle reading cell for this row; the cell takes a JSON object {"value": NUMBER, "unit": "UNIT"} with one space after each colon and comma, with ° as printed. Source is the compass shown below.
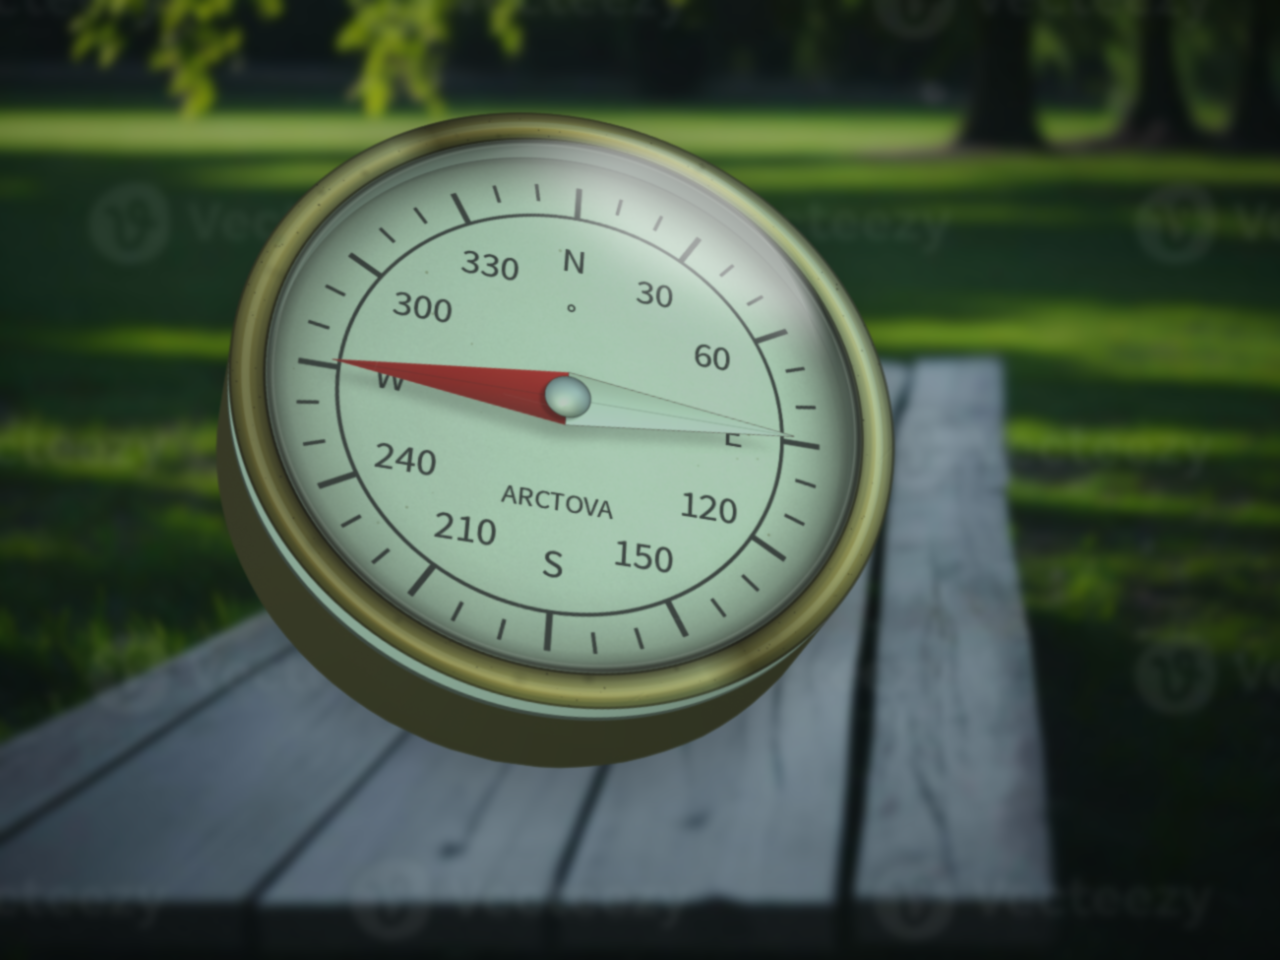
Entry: {"value": 270, "unit": "°"}
